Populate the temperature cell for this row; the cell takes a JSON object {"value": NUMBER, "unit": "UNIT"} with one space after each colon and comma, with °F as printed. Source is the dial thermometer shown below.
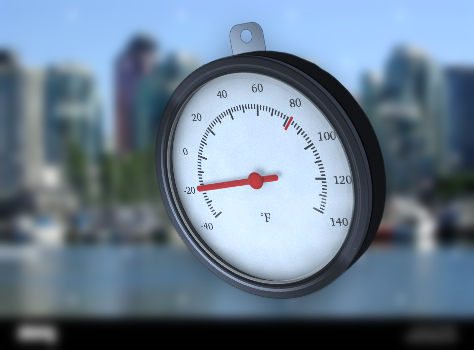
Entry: {"value": -20, "unit": "°F"}
